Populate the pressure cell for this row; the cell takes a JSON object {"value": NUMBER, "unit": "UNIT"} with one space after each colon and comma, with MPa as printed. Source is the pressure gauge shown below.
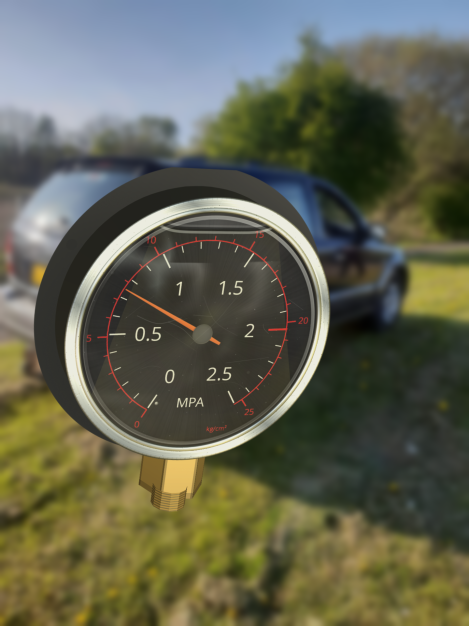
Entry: {"value": 0.75, "unit": "MPa"}
